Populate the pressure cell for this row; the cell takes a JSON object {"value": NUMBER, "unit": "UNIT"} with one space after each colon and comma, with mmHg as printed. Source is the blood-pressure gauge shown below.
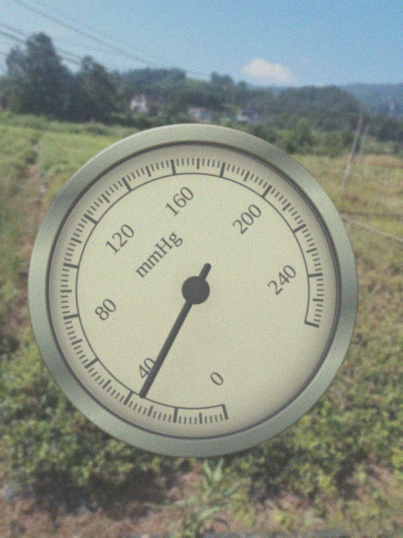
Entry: {"value": 36, "unit": "mmHg"}
